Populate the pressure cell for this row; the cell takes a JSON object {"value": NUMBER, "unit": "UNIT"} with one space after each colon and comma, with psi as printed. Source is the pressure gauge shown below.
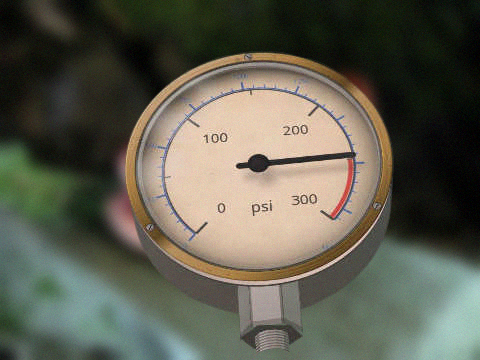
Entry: {"value": 250, "unit": "psi"}
